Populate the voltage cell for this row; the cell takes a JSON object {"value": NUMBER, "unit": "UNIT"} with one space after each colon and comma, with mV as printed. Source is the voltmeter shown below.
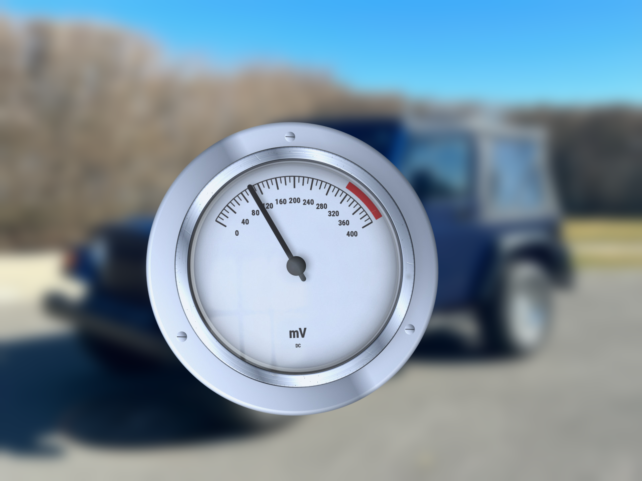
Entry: {"value": 100, "unit": "mV"}
